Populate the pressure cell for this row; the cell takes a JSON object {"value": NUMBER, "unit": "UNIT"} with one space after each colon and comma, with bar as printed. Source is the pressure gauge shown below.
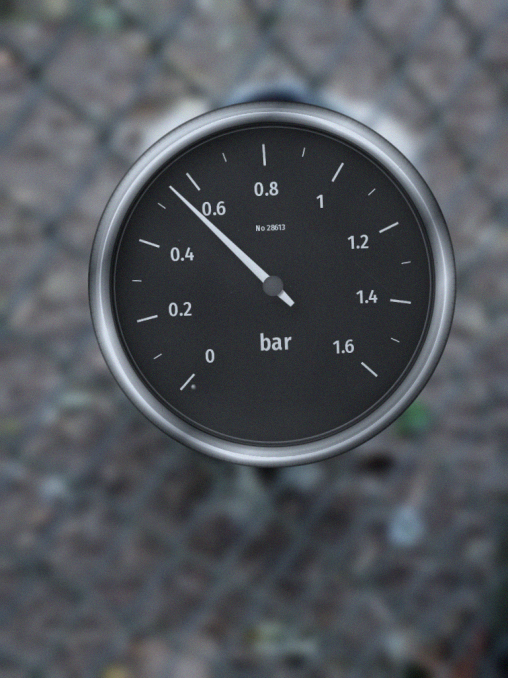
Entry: {"value": 0.55, "unit": "bar"}
